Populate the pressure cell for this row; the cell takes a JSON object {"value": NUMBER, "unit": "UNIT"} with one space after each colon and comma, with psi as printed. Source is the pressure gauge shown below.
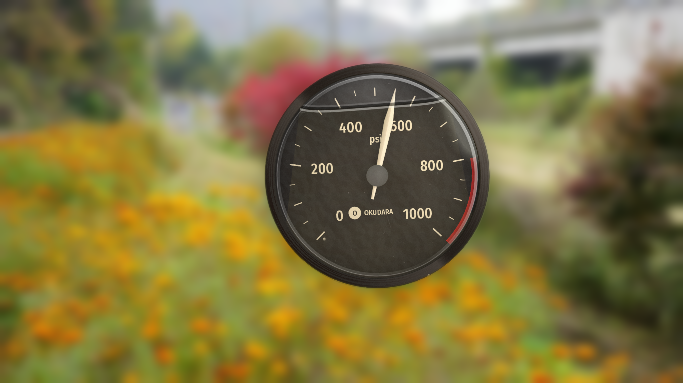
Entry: {"value": 550, "unit": "psi"}
